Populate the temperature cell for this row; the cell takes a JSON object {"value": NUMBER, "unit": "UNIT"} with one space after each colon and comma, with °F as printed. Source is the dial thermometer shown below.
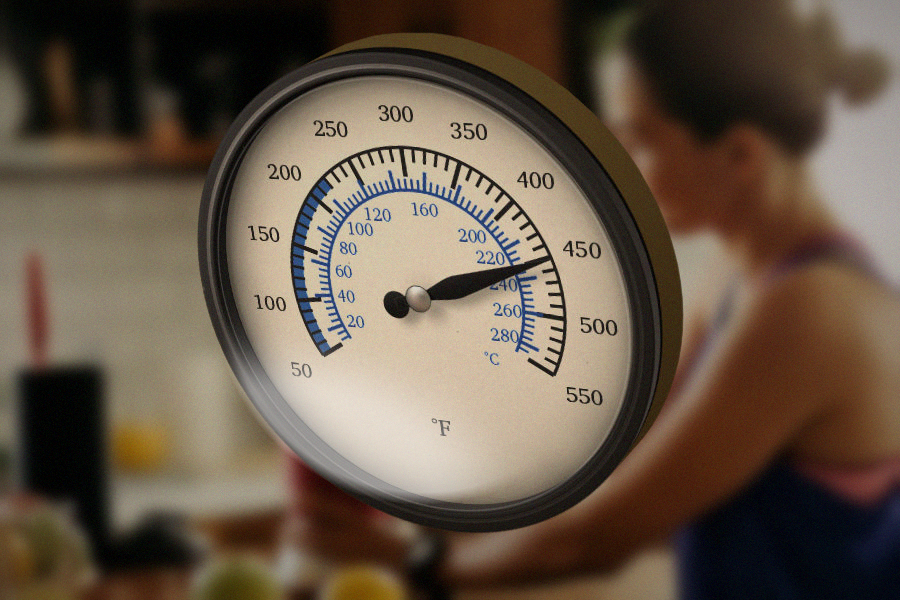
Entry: {"value": 450, "unit": "°F"}
